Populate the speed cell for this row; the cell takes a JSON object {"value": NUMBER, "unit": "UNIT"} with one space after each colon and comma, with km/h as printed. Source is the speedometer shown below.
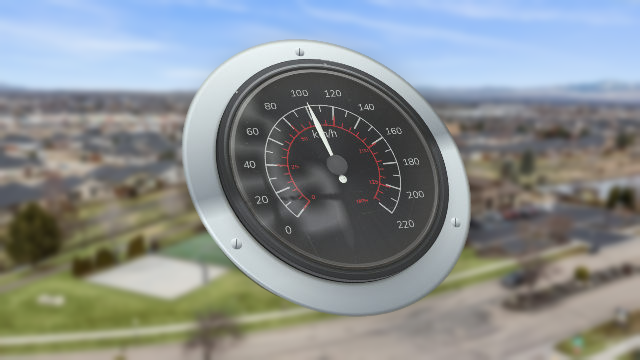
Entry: {"value": 100, "unit": "km/h"}
